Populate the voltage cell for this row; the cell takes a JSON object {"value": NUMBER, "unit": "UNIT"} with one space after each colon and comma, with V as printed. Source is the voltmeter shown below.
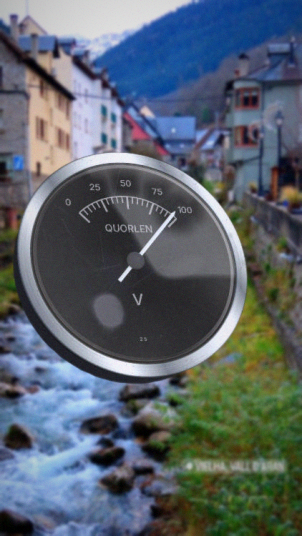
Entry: {"value": 95, "unit": "V"}
